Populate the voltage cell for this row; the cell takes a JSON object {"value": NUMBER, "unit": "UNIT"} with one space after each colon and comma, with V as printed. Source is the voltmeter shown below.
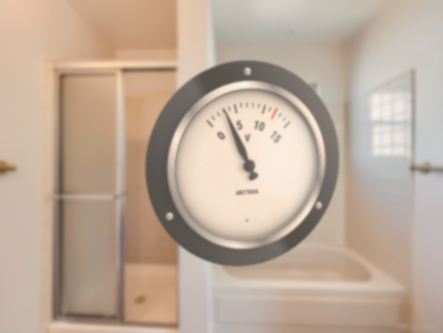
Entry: {"value": 3, "unit": "V"}
